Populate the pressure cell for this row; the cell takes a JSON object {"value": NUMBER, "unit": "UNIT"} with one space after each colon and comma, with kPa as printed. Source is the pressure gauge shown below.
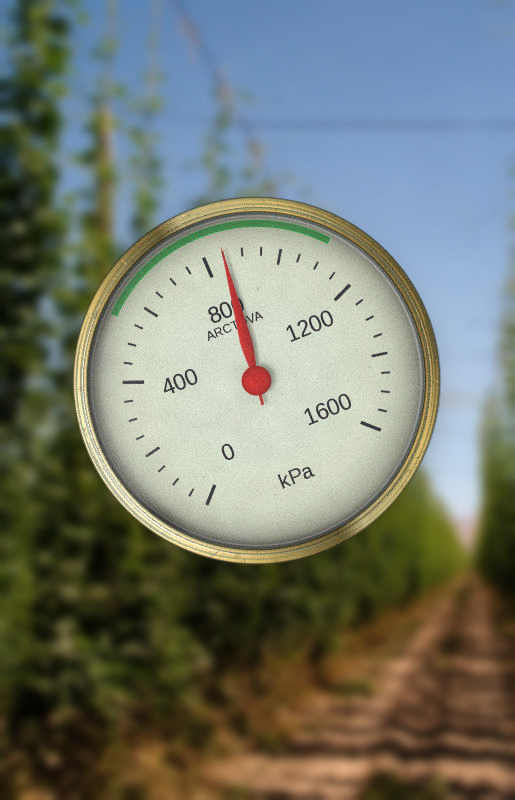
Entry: {"value": 850, "unit": "kPa"}
